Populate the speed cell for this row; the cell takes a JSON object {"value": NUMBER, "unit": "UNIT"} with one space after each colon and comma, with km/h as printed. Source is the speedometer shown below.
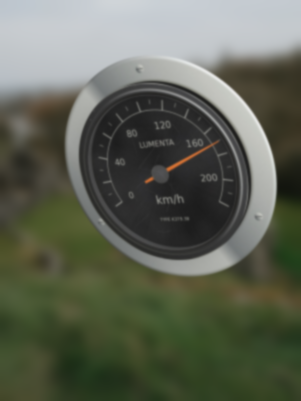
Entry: {"value": 170, "unit": "km/h"}
